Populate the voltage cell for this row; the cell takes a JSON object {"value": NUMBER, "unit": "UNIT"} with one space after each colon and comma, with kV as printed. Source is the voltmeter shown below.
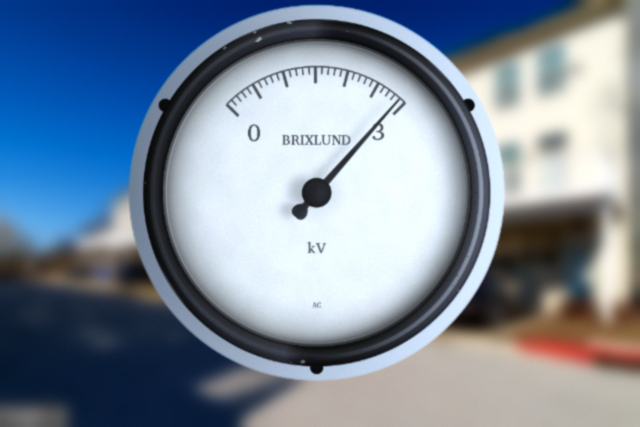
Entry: {"value": 2.9, "unit": "kV"}
